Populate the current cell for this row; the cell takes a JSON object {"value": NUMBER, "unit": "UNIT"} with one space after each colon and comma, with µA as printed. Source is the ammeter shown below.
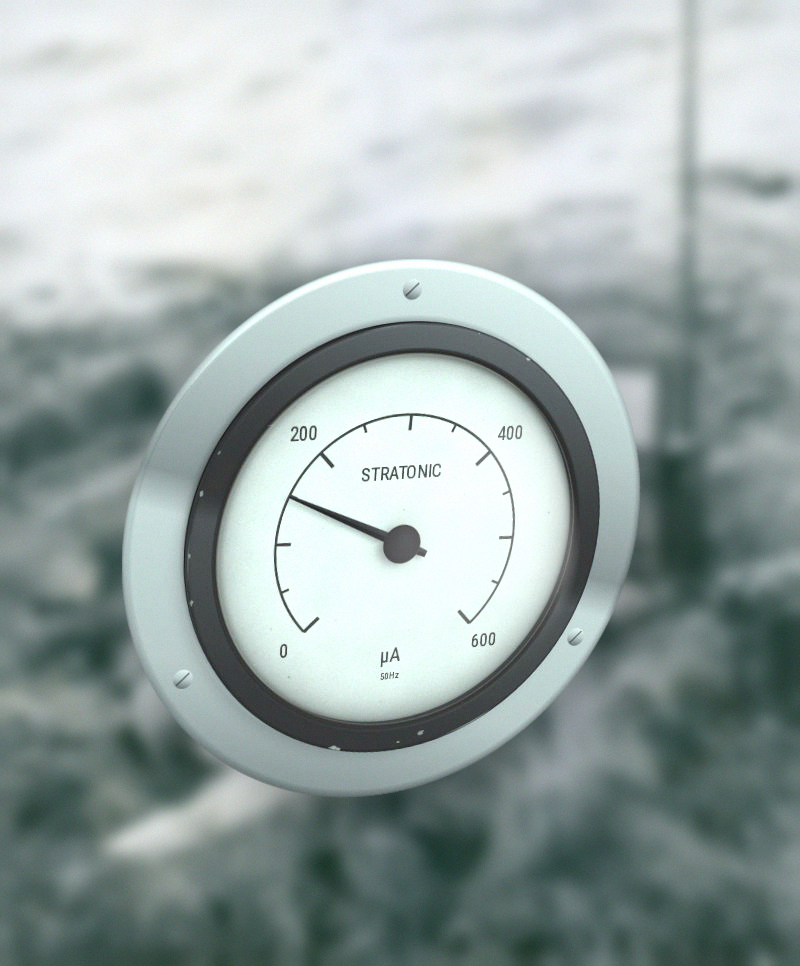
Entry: {"value": 150, "unit": "µA"}
